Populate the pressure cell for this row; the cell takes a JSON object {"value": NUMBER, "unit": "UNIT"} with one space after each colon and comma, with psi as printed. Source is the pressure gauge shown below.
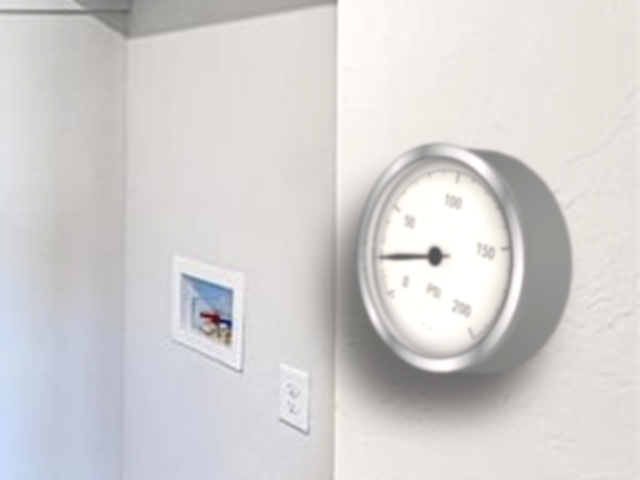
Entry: {"value": 20, "unit": "psi"}
